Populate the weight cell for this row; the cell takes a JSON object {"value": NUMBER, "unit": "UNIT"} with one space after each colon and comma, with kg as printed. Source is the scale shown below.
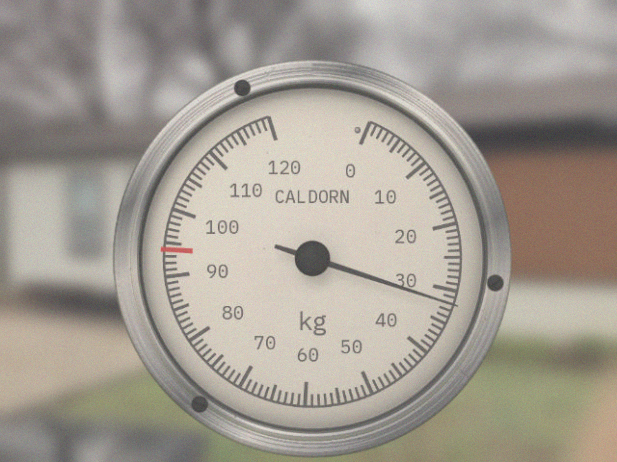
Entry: {"value": 32, "unit": "kg"}
